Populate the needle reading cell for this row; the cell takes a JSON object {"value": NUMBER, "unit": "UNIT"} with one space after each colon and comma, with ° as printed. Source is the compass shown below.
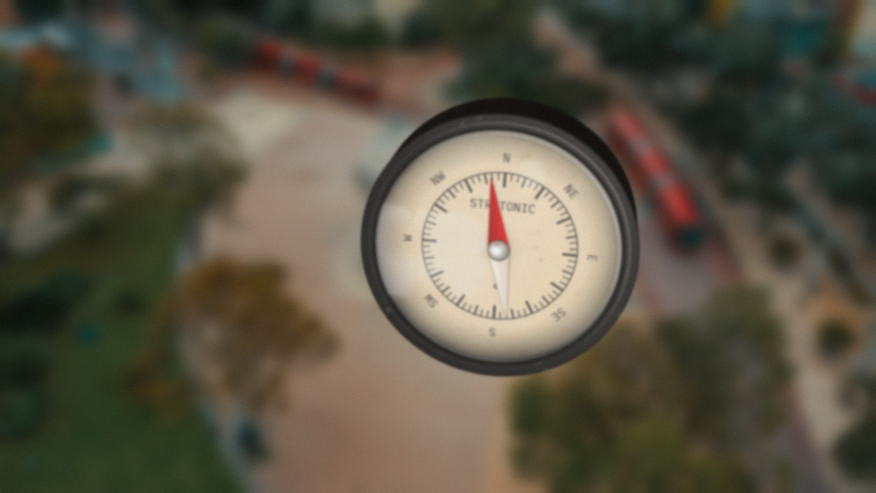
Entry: {"value": 350, "unit": "°"}
